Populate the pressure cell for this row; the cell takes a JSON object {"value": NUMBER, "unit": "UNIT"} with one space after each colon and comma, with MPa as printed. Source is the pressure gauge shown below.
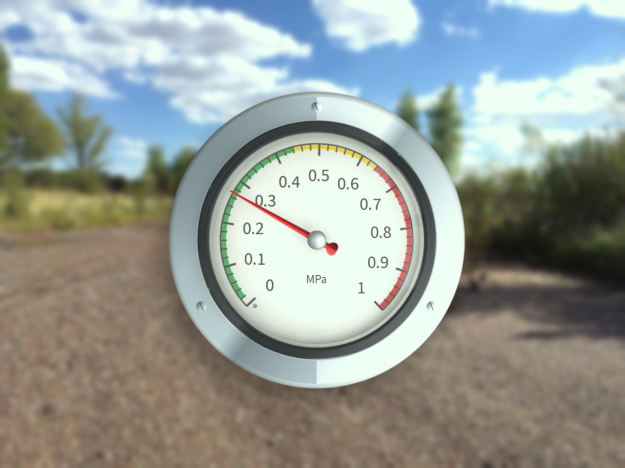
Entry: {"value": 0.27, "unit": "MPa"}
